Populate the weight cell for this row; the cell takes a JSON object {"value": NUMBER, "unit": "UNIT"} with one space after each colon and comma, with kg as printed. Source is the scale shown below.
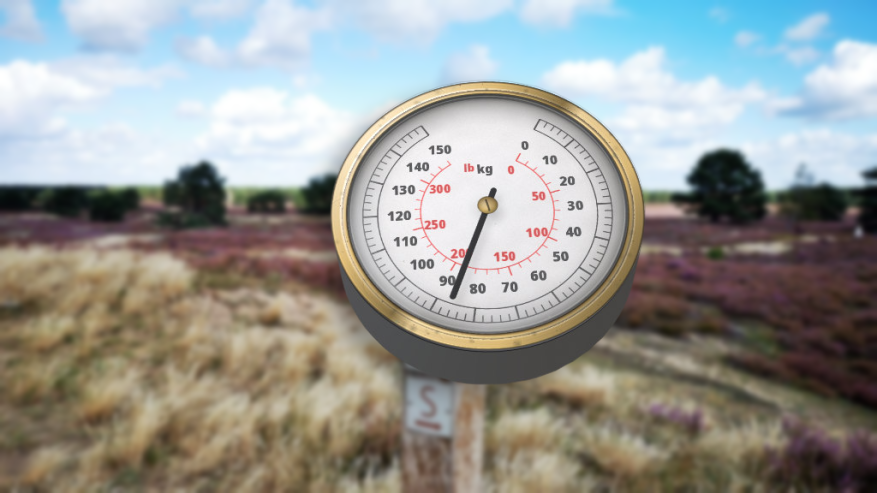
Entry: {"value": 86, "unit": "kg"}
